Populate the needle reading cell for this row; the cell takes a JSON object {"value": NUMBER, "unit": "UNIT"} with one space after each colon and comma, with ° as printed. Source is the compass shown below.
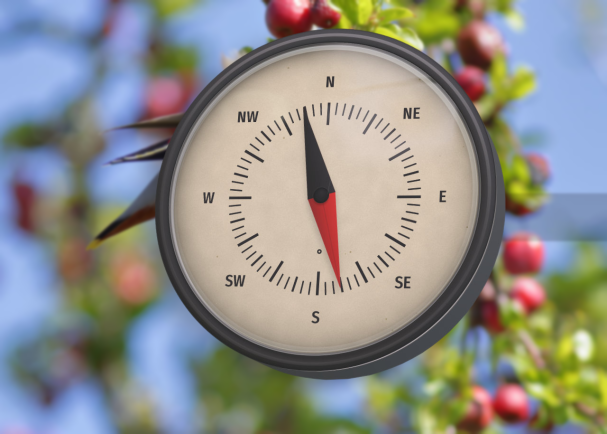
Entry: {"value": 165, "unit": "°"}
